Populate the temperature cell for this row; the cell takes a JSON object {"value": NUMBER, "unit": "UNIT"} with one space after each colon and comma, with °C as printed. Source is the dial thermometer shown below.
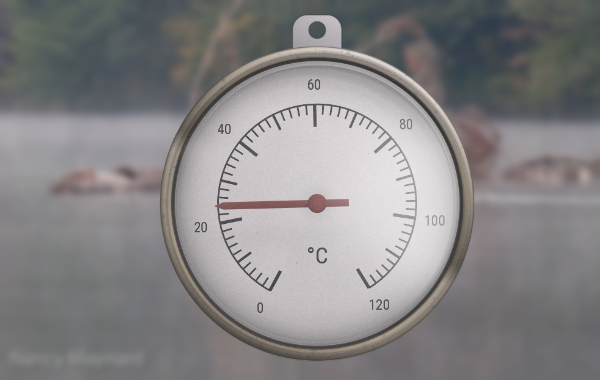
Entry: {"value": 24, "unit": "°C"}
